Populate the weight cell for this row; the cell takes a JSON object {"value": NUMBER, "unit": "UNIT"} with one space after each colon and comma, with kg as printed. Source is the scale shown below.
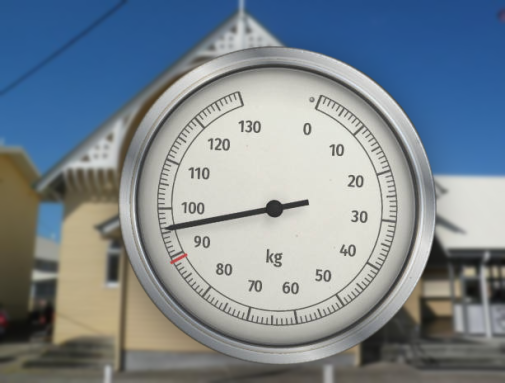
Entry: {"value": 96, "unit": "kg"}
